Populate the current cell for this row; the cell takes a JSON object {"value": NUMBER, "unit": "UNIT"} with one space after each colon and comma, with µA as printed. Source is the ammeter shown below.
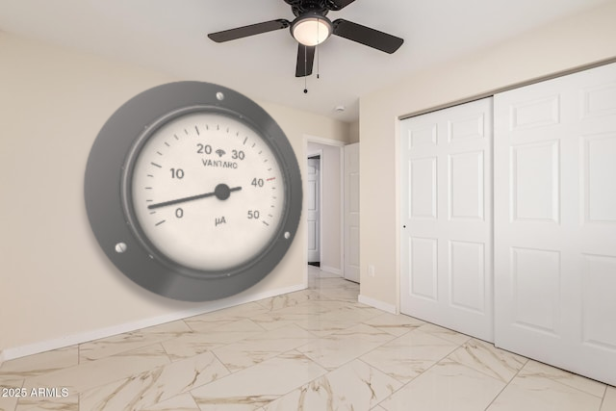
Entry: {"value": 3, "unit": "µA"}
